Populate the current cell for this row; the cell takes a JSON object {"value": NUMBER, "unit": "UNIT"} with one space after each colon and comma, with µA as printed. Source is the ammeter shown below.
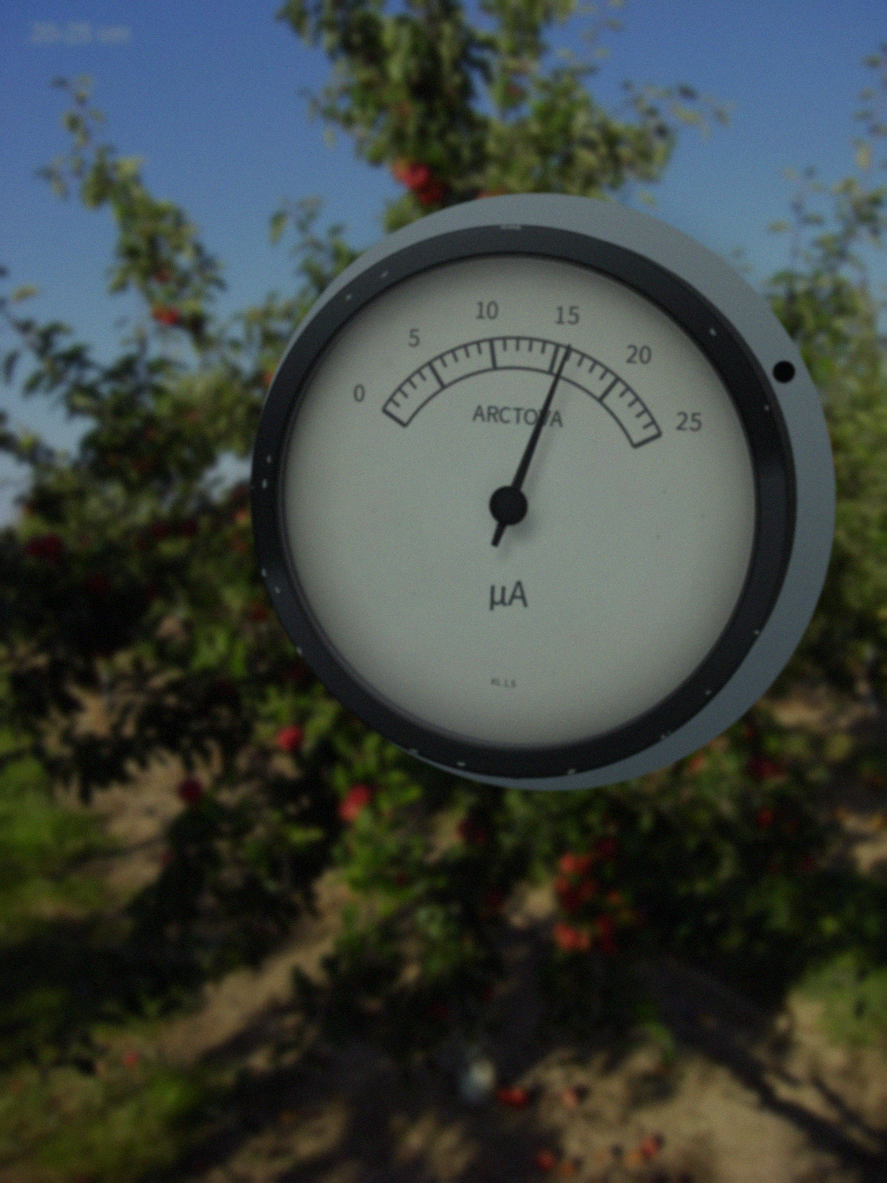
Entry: {"value": 16, "unit": "µA"}
